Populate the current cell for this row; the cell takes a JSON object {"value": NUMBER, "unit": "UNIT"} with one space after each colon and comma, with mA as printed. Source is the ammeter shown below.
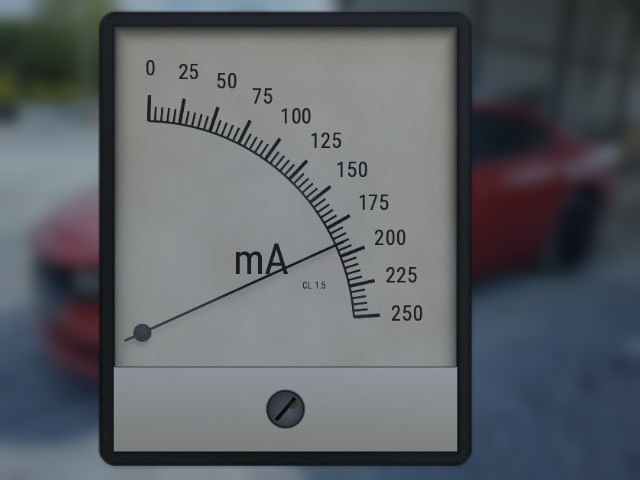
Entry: {"value": 190, "unit": "mA"}
